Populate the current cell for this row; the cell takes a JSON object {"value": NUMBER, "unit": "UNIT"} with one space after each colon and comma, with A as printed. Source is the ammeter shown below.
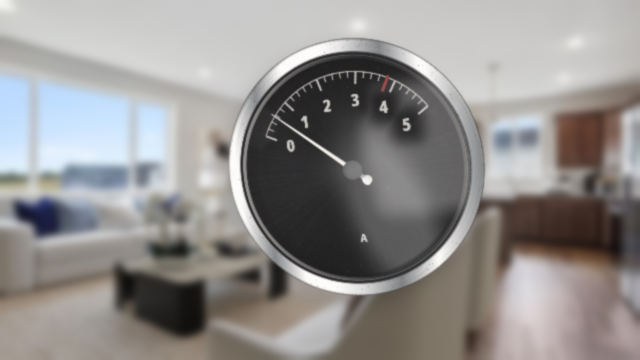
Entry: {"value": 0.6, "unit": "A"}
